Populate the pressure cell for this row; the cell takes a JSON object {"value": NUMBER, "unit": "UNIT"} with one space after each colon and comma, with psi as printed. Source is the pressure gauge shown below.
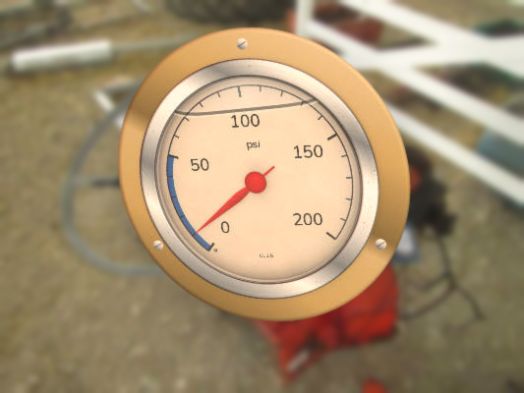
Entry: {"value": 10, "unit": "psi"}
